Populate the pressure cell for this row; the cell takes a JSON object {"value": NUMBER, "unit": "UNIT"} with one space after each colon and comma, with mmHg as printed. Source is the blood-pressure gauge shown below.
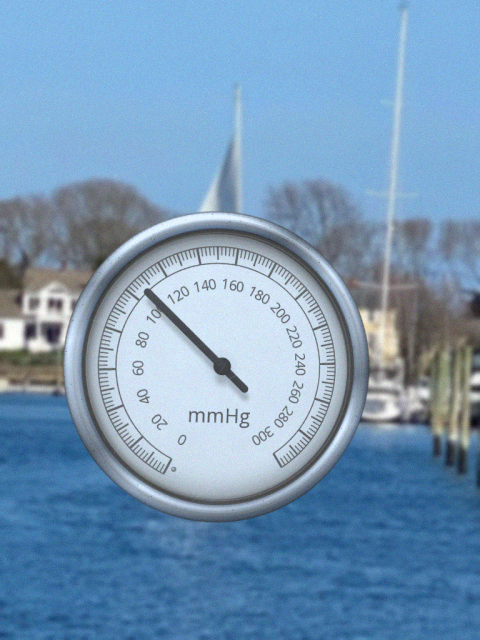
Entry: {"value": 106, "unit": "mmHg"}
